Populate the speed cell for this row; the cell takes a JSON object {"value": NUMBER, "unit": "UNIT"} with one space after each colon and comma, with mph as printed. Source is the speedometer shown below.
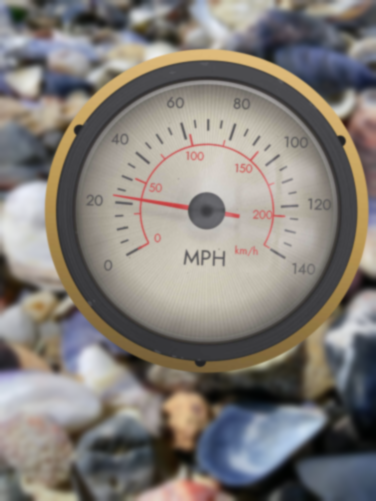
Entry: {"value": 22.5, "unit": "mph"}
